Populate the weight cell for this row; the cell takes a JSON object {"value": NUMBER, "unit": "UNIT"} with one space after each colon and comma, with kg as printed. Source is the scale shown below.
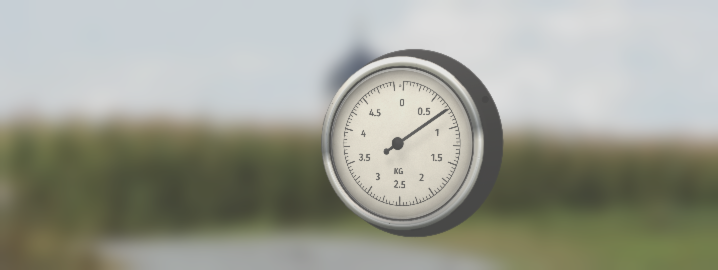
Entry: {"value": 0.75, "unit": "kg"}
